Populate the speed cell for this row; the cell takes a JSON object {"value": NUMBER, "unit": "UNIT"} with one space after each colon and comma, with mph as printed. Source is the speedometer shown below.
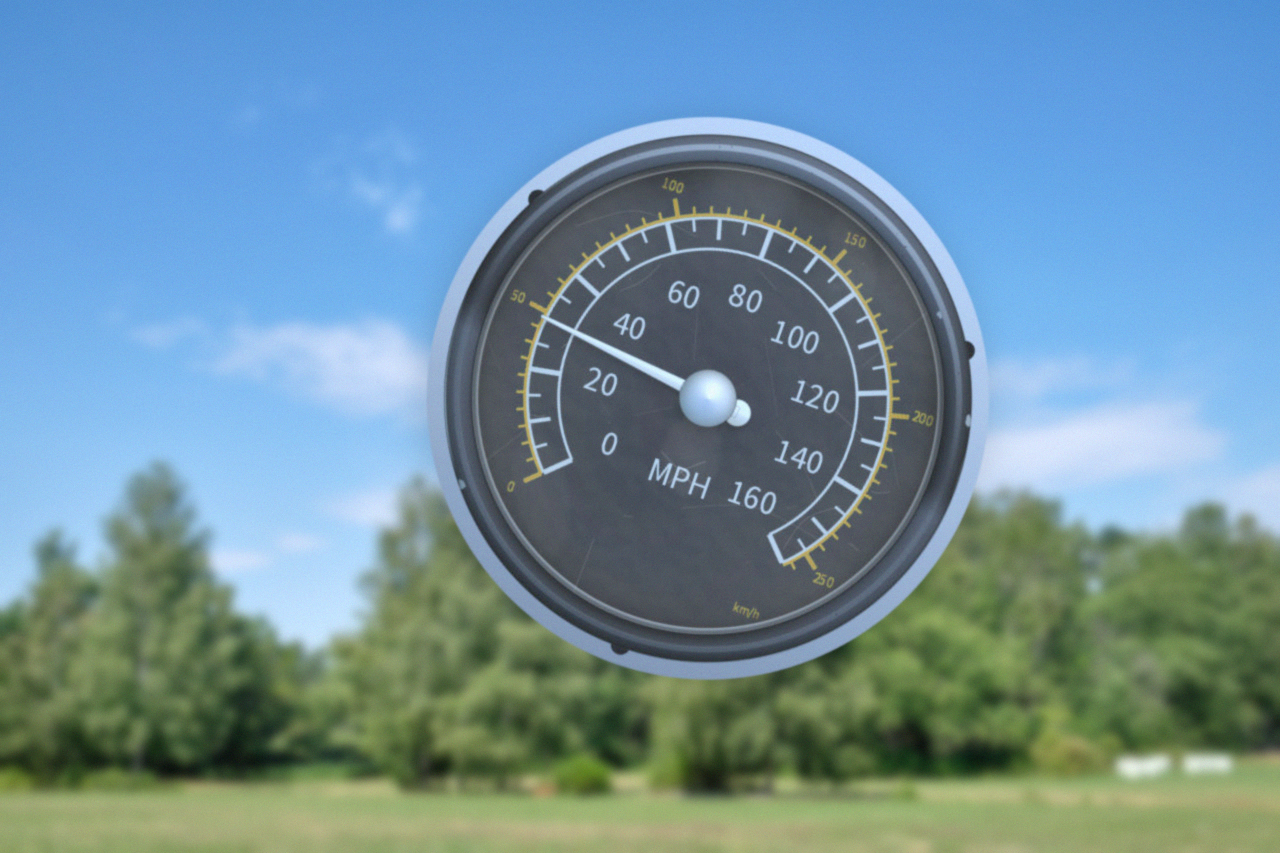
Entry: {"value": 30, "unit": "mph"}
